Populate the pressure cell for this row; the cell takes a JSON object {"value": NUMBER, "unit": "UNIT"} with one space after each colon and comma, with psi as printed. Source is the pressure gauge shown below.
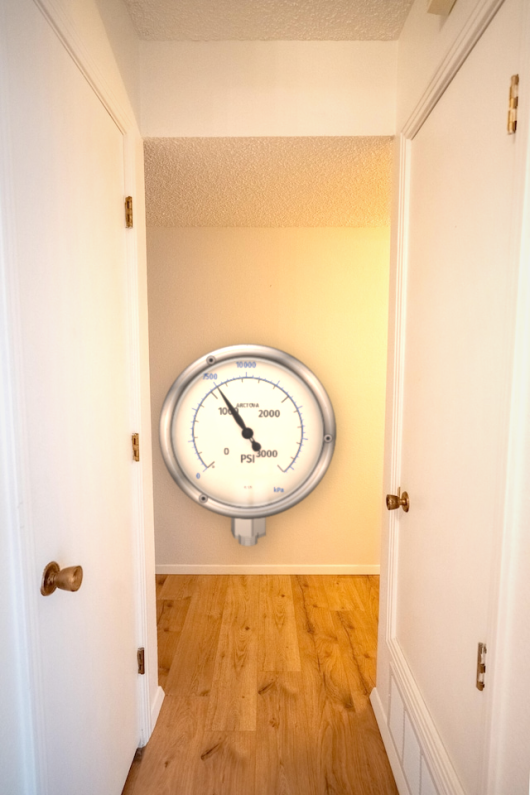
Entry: {"value": 1100, "unit": "psi"}
